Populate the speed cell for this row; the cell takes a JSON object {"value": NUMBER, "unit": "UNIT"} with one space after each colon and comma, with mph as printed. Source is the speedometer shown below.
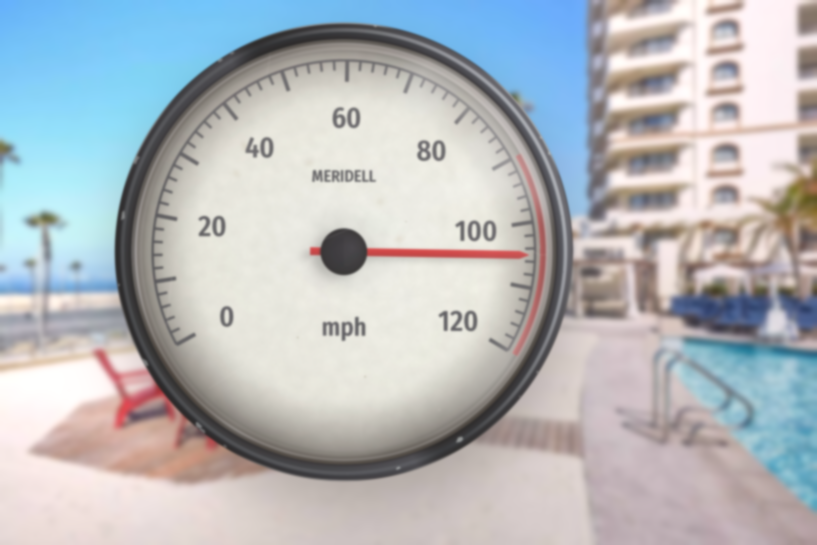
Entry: {"value": 105, "unit": "mph"}
